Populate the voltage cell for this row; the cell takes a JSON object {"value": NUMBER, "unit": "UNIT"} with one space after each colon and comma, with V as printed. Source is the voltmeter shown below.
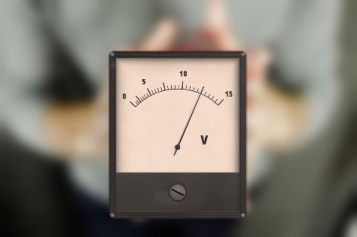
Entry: {"value": 12.5, "unit": "V"}
